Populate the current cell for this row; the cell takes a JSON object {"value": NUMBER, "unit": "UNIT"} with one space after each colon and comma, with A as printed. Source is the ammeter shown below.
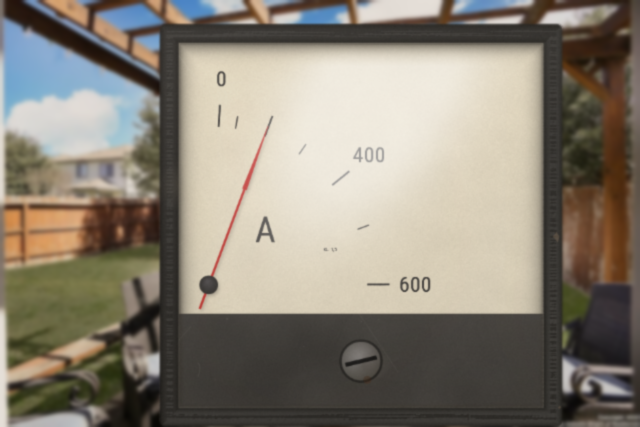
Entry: {"value": 200, "unit": "A"}
